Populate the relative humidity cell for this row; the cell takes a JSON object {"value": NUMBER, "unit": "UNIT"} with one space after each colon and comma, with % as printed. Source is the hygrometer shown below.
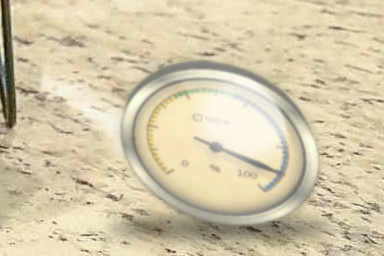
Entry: {"value": 90, "unit": "%"}
